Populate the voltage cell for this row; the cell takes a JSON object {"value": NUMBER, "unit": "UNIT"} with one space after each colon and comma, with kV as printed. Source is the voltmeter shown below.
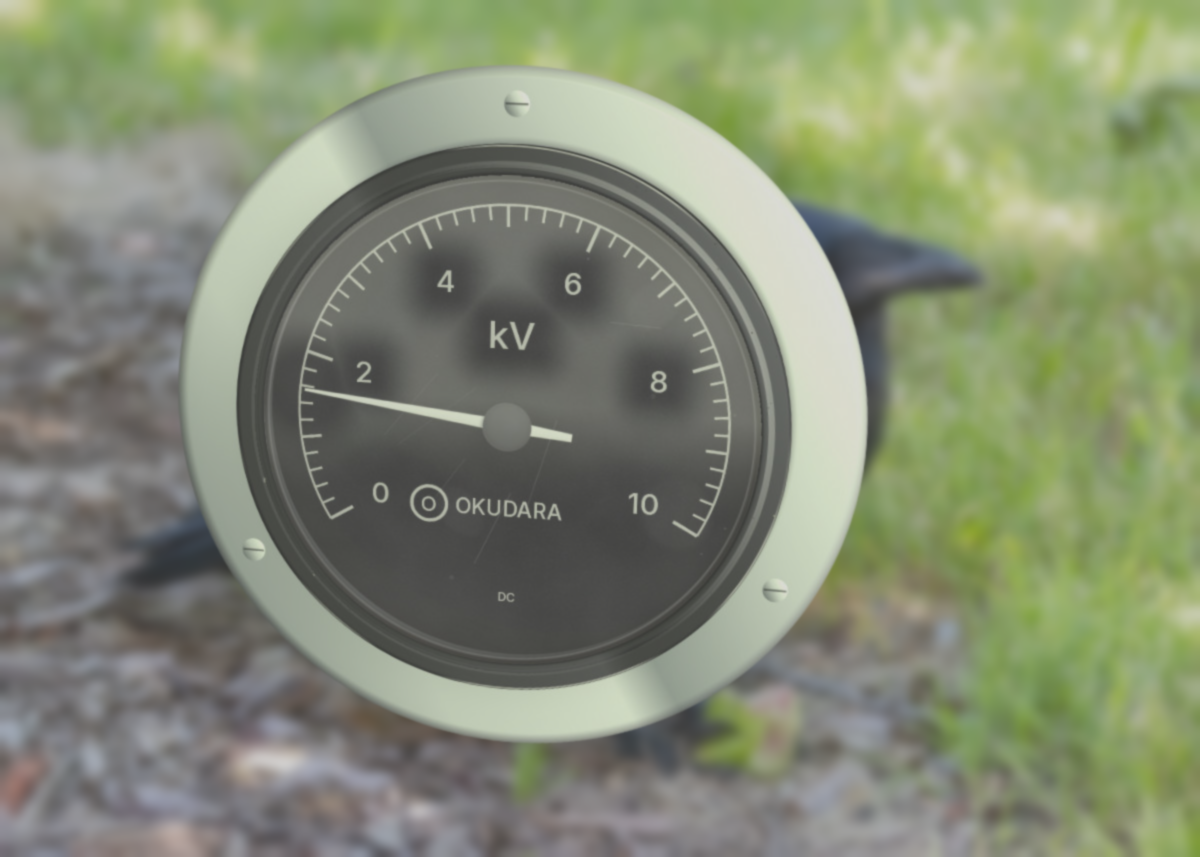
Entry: {"value": 1.6, "unit": "kV"}
